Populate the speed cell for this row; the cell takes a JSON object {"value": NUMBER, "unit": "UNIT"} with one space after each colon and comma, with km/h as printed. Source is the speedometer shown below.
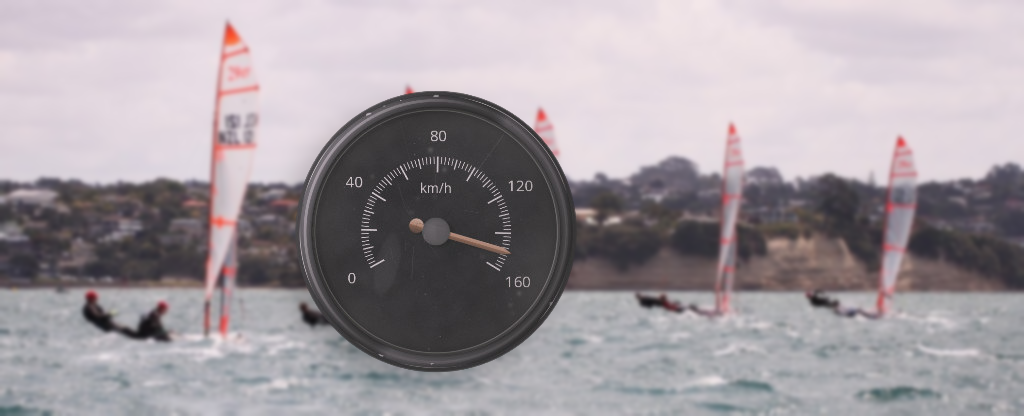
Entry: {"value": 150, "unit": "km/h"}
